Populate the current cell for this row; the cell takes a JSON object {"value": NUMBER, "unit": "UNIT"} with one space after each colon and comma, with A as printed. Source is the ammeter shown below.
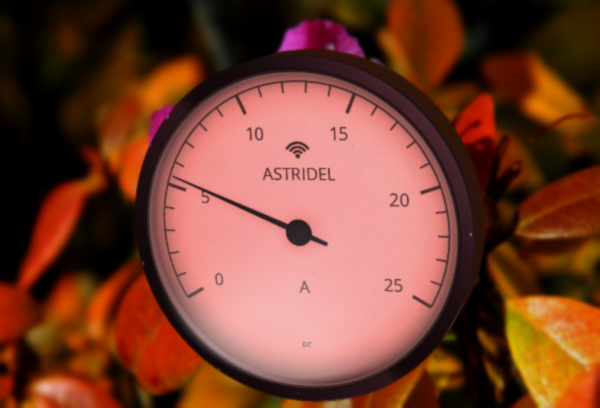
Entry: {"value": 5.5, "unit": "A"}
